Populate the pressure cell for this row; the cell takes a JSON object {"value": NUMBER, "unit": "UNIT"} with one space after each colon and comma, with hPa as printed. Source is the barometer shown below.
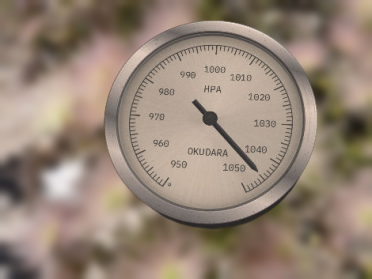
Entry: {"value": 1045, "unit": "hPa"}
